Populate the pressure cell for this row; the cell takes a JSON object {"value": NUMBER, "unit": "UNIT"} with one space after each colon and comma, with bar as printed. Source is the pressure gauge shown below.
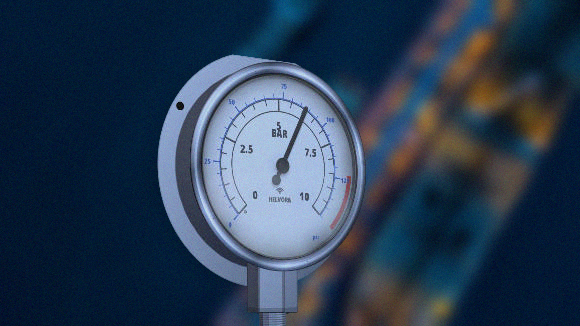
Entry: {"value": 6, "unit": "bar"}
